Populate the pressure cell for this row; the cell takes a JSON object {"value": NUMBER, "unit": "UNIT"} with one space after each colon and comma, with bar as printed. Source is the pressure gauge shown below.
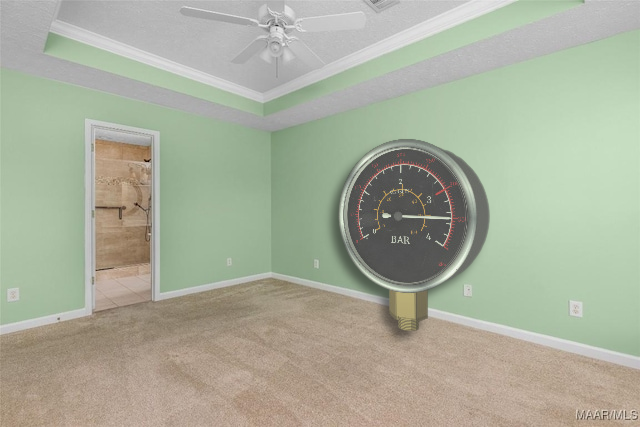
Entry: {"value": 3.5, "unit": "bar"}
